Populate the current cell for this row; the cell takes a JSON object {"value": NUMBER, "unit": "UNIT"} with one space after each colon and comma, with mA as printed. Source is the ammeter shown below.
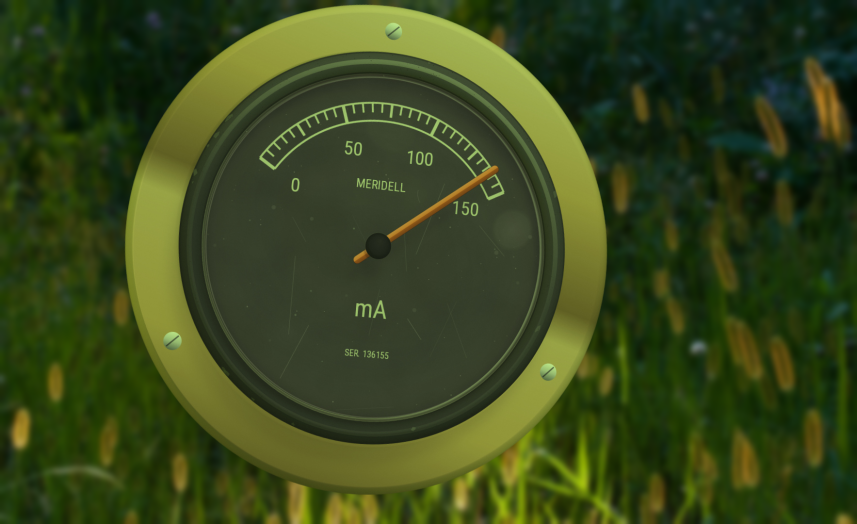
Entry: {"value": 137.5, "unit": "mA"}
